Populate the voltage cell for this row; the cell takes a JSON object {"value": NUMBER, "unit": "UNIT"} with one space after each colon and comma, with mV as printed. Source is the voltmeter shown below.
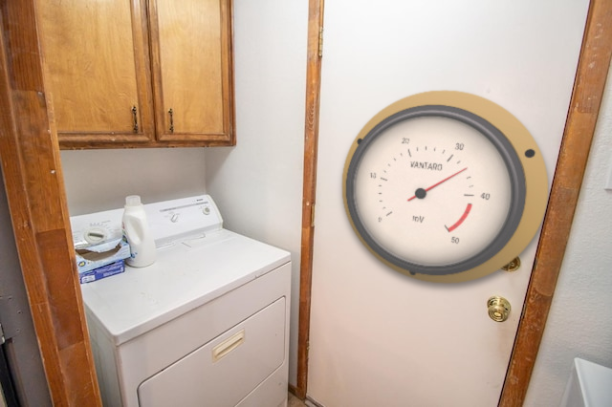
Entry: {"value": 34, "unit": "mV"}
